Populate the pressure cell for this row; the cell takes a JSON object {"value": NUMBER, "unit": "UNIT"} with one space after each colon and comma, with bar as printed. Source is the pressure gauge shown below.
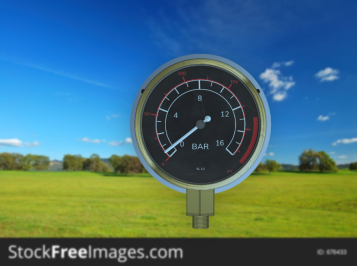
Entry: {"value": 0.5, "unit": "bar"}
